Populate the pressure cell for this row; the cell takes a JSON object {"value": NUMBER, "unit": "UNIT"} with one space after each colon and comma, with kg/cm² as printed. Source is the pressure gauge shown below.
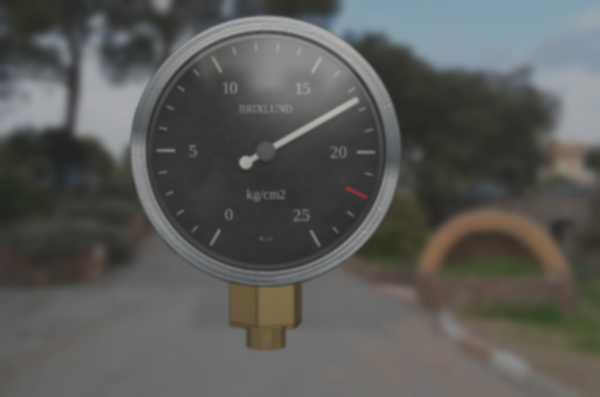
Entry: {"value": 17.5, "unit": "kg/cm²"}
